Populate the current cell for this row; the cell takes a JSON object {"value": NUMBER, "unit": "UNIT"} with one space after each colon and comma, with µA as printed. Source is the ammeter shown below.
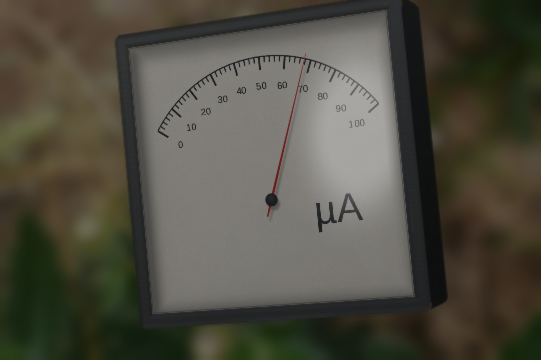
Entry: {"value": 68, "unit": "µA"}
